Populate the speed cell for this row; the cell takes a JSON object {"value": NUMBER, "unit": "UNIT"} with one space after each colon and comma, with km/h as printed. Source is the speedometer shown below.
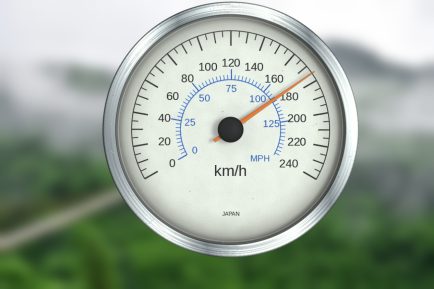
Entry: {"value": 175, "unit": "km/h"}
